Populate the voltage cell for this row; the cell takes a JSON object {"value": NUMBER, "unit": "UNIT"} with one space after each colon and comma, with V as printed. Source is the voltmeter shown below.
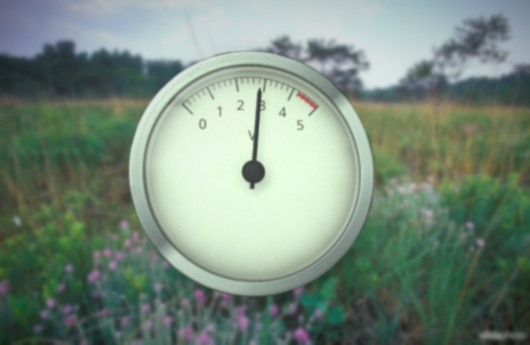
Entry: {"value": 2.8, "unit": "V"}
